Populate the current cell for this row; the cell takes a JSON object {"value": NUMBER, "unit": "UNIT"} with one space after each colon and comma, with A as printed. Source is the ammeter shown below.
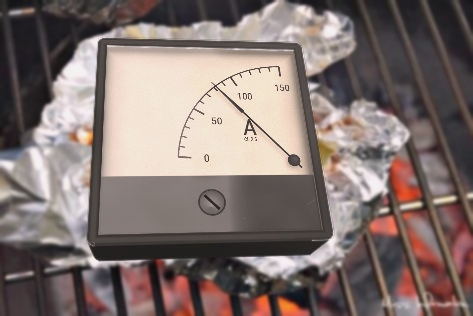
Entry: {"value": 80, "unit": "A"}
